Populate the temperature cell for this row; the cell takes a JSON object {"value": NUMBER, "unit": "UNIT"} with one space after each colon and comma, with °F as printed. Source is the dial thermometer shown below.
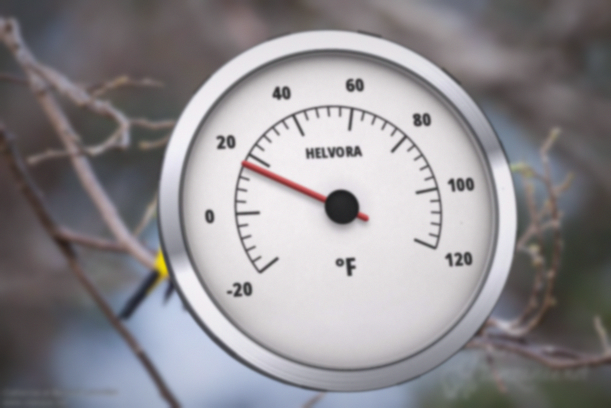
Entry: {"value": 16, "unit": "°F"}
